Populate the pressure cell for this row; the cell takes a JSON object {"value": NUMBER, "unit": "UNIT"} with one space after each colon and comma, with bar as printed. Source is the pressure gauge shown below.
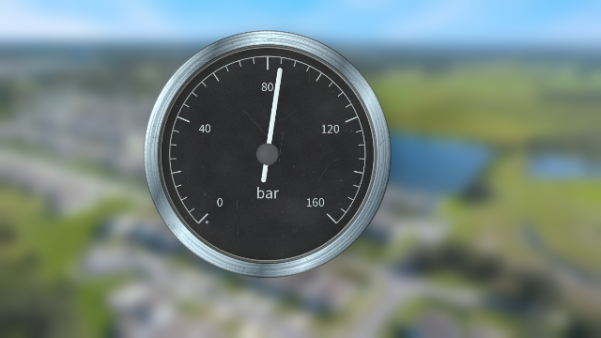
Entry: {"value": 85, "unit": "bar"}
